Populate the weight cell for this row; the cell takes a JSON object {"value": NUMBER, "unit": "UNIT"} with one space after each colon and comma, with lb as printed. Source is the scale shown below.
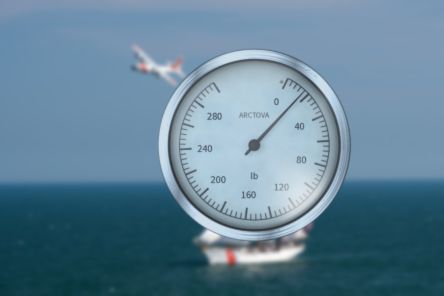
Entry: {"value": 16, "unit": "lb"}
